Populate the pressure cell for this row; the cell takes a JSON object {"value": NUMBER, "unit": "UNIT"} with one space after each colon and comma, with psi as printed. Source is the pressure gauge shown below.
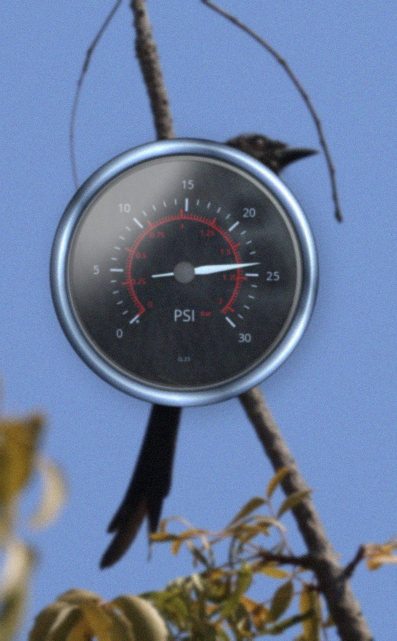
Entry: {"value": 24, "unit": "psi"}
